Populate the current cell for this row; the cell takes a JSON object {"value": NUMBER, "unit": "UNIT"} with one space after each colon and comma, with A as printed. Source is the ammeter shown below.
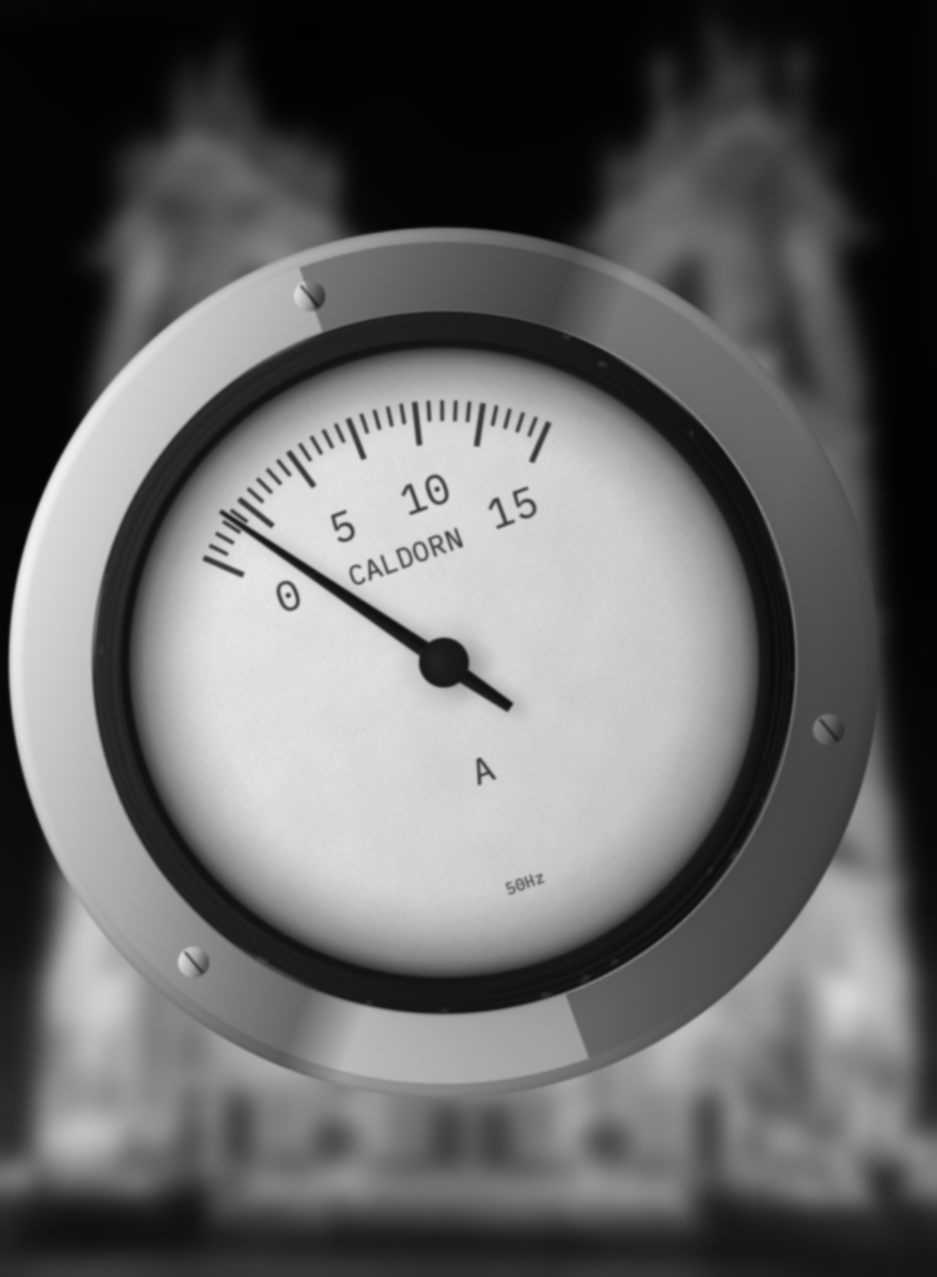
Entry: {"value": 1.75, "unit": "A"}
